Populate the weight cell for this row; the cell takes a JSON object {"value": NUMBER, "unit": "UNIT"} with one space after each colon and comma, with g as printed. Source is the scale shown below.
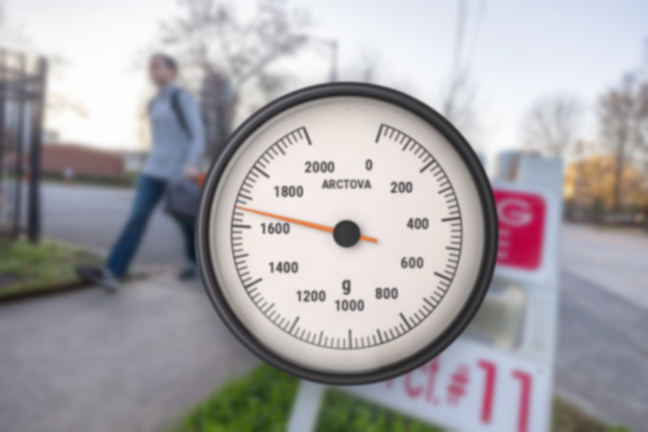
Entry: {"value": 1660, "unit": "g"}
